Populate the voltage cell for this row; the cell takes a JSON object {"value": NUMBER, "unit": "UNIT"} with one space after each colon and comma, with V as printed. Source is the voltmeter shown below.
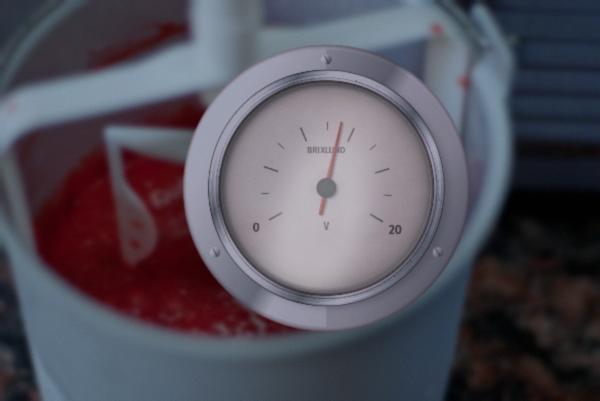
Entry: {"value": 11, "unit": "V"}
